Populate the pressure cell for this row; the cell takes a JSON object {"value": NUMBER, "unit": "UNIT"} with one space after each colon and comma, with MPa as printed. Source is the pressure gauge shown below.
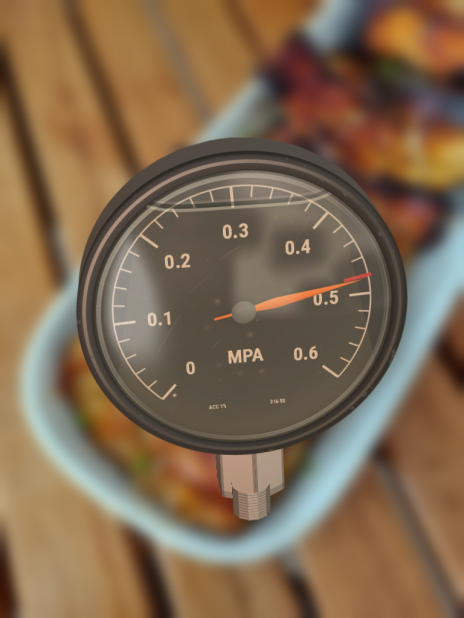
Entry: {"value": 0.48, "unit": "MPa"}
